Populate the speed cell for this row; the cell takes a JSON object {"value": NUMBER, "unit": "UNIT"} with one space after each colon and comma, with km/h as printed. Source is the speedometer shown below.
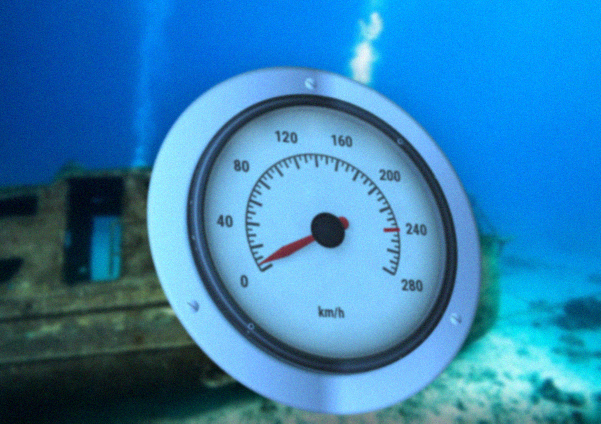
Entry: {"value": 5, "unit": "km/h"}
